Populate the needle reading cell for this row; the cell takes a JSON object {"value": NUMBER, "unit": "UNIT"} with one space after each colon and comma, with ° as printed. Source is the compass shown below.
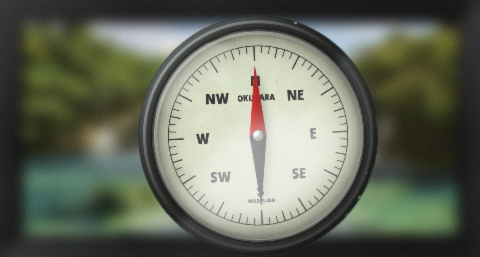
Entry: {"value": 0, "unit": "°"}
